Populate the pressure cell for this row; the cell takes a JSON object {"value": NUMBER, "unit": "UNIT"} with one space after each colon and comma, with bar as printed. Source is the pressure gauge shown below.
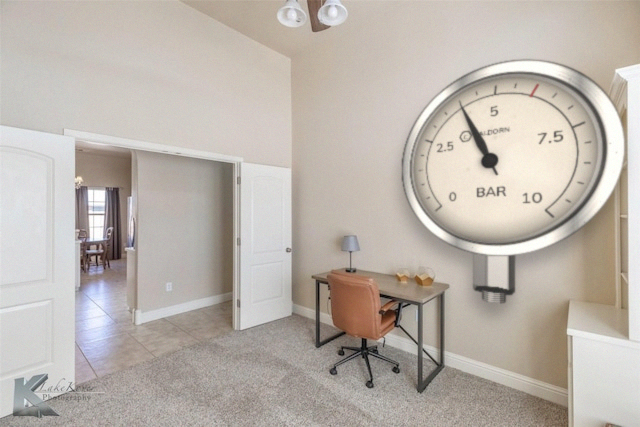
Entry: {"value": 4, "unit": "bar"}
